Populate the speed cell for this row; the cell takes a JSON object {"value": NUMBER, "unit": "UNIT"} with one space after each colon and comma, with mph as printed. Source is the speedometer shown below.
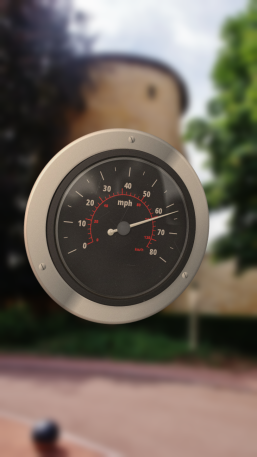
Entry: {"value": 62.5, "unit": "mph"}
